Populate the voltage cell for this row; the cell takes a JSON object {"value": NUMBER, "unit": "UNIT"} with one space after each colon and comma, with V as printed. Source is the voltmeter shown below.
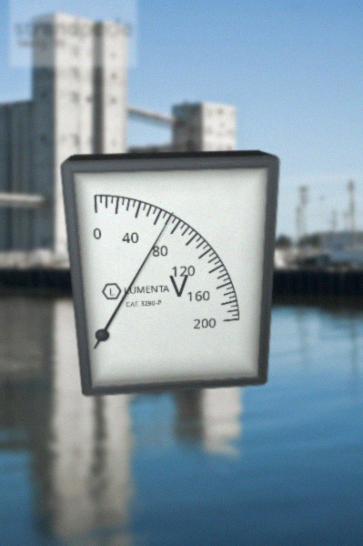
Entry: {"value": 70, "unit": "V"}
